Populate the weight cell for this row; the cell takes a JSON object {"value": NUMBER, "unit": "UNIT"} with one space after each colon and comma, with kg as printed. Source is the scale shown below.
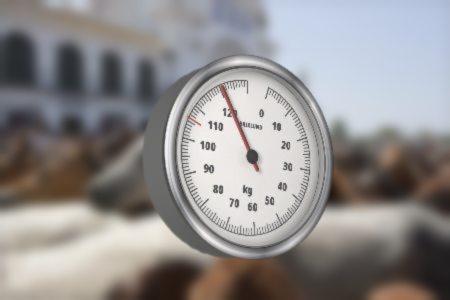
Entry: {"value": 120, "unit": "kg"}
